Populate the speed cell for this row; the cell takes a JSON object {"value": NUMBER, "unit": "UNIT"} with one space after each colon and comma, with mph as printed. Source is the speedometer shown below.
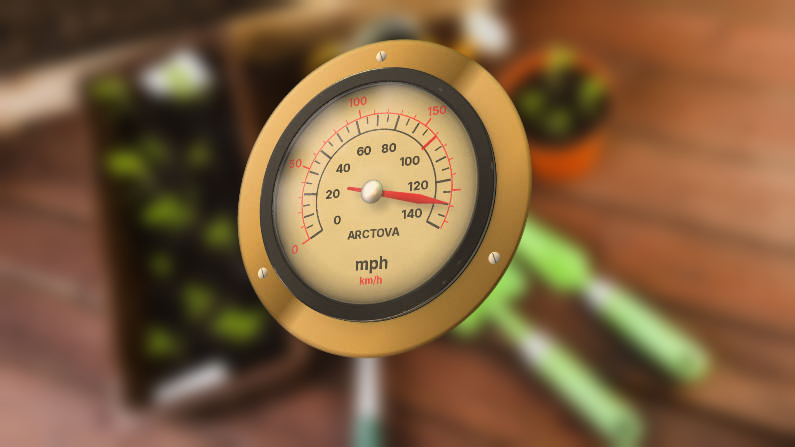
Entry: {"value": 130, "unit": "mph"}
